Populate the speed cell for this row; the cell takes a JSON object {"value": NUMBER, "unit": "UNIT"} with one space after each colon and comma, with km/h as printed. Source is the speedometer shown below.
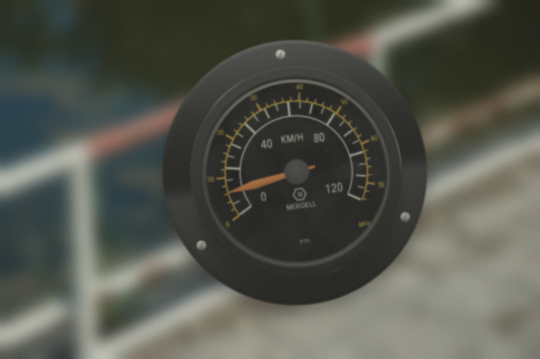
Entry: {"value": 10, "unit": "km/h"}
